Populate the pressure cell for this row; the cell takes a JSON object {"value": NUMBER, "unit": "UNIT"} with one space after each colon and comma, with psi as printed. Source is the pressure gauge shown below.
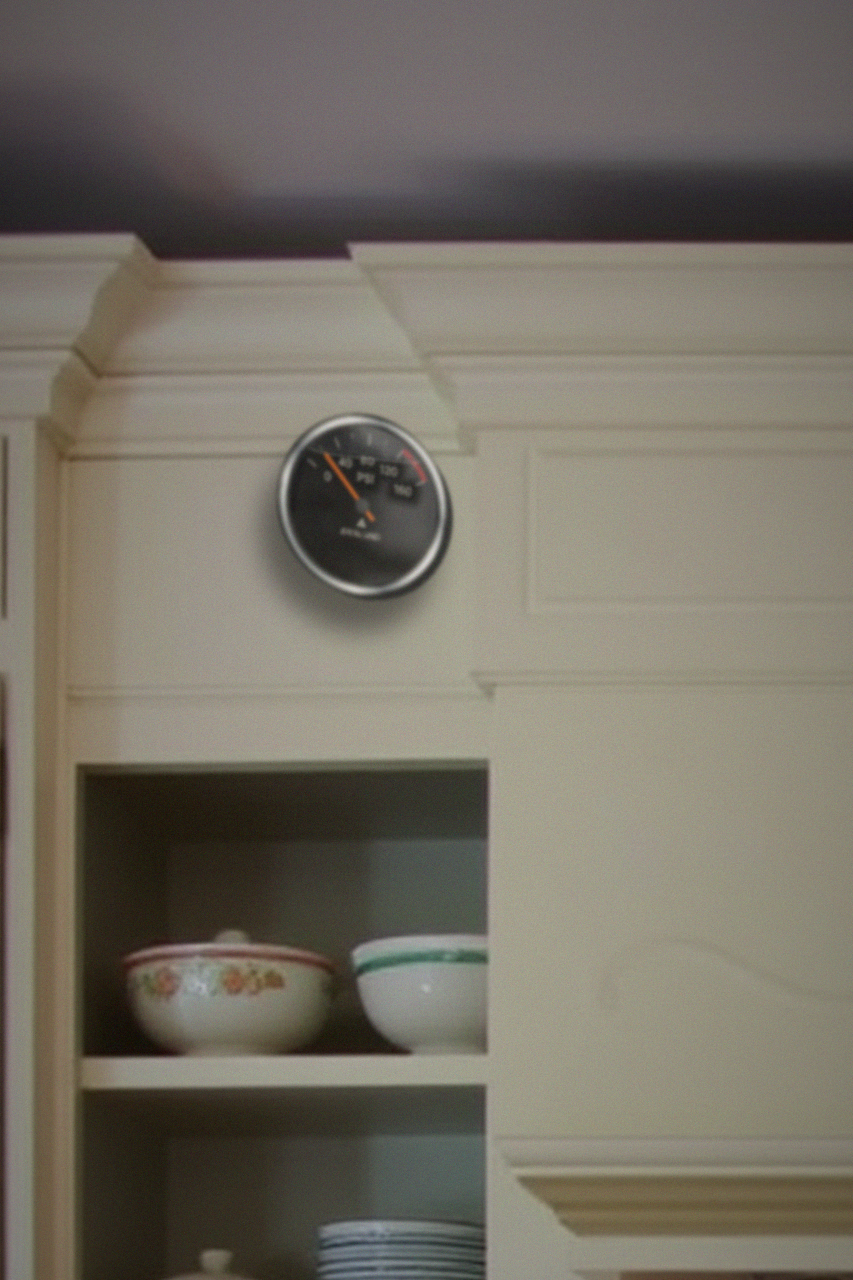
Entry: {"value": 20, "unit": "psi"}
